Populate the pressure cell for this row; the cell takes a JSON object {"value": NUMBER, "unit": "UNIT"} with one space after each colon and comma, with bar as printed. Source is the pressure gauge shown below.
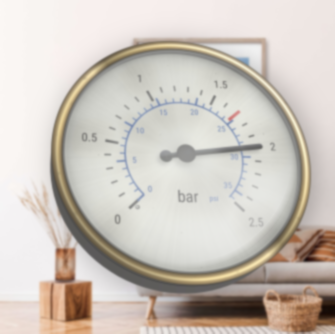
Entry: {"value": 2, "unit": "bar"}
